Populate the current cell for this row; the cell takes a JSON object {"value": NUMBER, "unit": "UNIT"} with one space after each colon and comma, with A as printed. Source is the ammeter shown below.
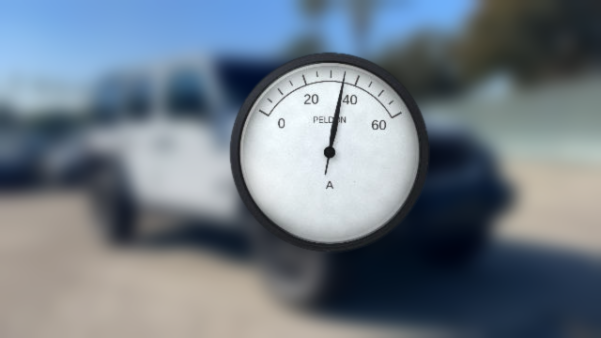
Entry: {"value": 35, "unit": "A"}
